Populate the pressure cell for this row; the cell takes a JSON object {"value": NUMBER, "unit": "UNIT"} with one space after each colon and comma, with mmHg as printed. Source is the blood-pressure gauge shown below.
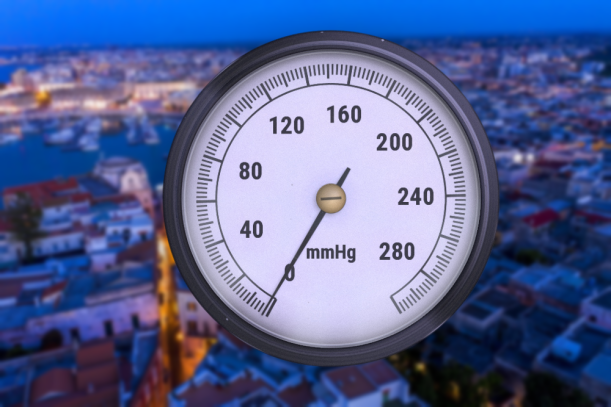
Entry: {"value": 2, "unit": "mmHg"}
